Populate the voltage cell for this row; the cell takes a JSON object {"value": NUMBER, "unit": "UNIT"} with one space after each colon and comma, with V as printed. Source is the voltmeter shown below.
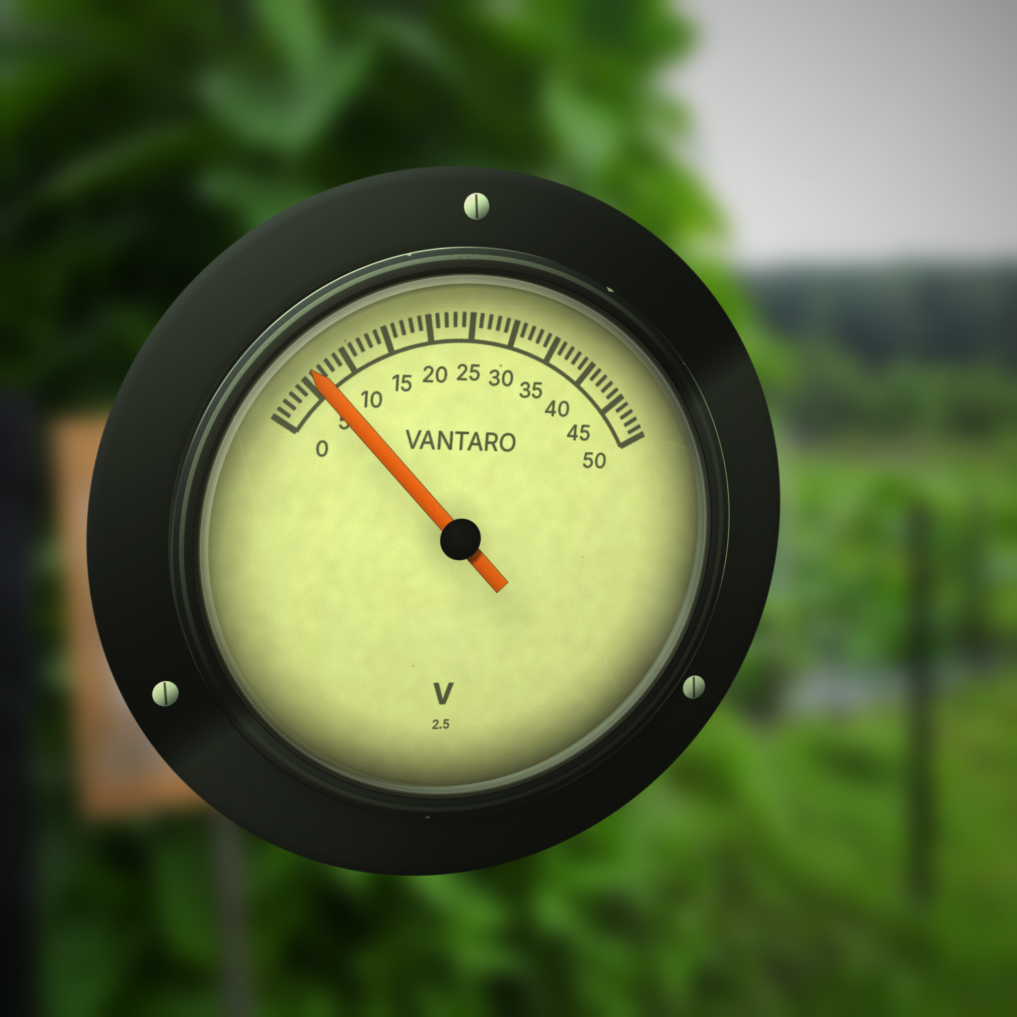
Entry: {"value": 6, "unit": "V"}
